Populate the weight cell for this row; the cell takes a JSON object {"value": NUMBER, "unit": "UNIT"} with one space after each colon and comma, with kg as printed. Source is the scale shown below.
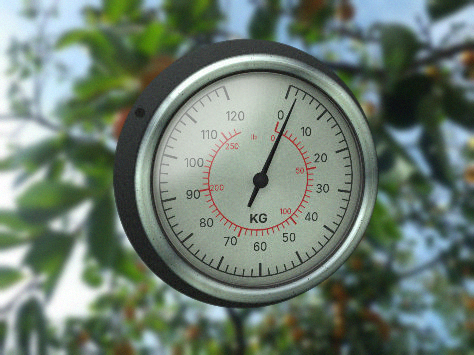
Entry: {"value": 2, "unit": "kg"}
